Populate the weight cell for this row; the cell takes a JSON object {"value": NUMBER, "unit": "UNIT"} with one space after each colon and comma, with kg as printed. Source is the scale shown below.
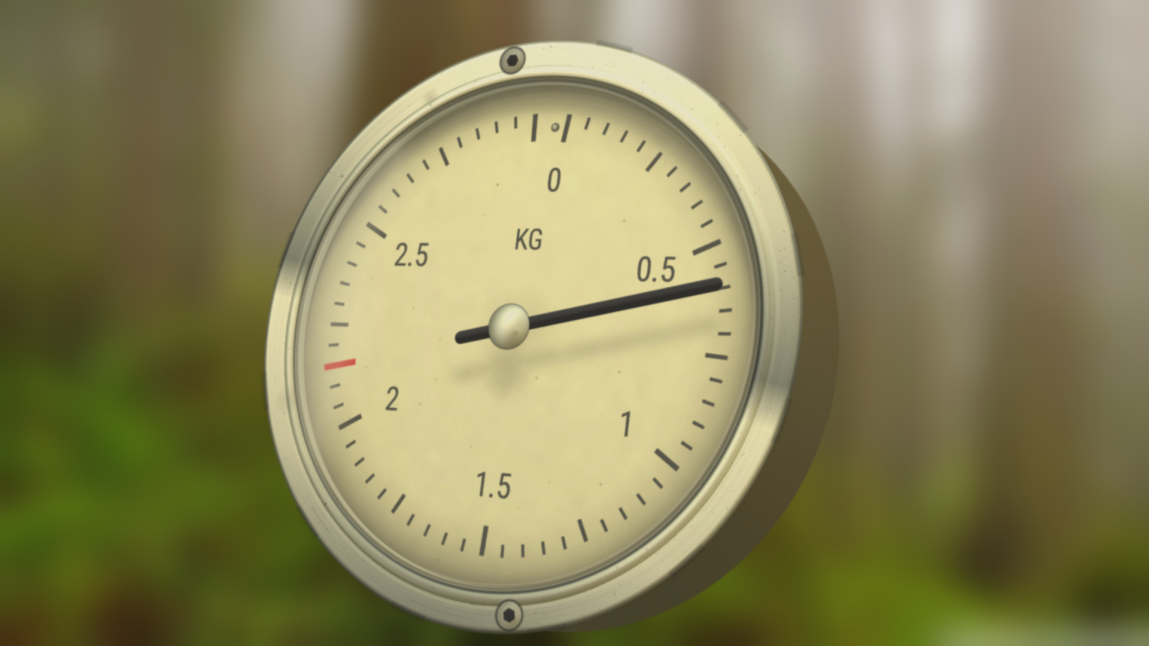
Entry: {"value": 0.6, "unit": "kg"}
